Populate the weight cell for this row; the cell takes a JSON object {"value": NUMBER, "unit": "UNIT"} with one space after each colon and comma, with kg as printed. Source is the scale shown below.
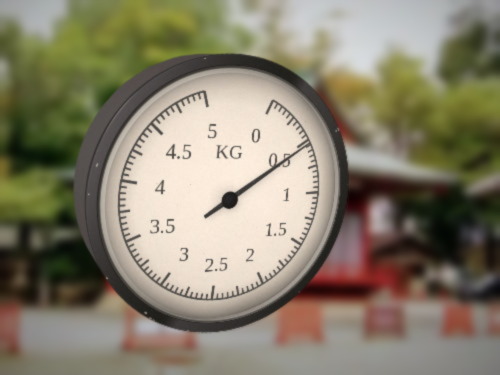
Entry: {"value": 0.5, "unit": "kg"}
